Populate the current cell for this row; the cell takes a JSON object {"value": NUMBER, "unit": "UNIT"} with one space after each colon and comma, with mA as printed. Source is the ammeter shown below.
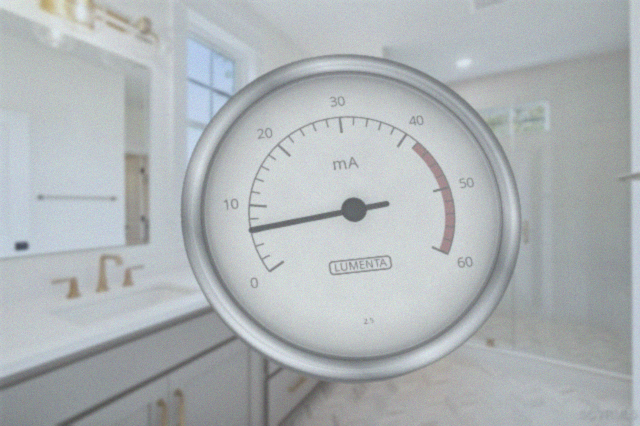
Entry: {"value": 6, "unit": "mA"}
